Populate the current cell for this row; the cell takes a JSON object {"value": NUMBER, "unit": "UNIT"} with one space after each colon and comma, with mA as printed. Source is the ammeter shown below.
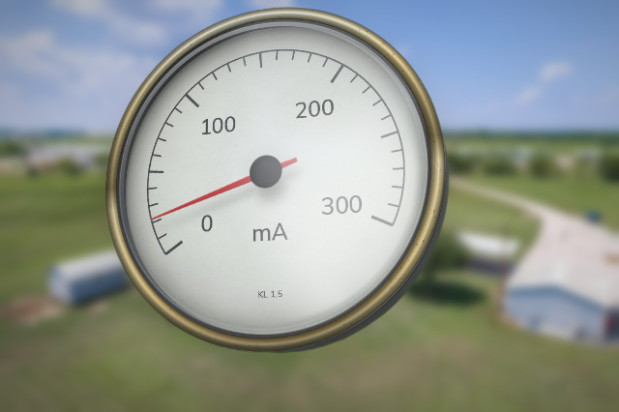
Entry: {"value": 20, "unit": "mA"}
